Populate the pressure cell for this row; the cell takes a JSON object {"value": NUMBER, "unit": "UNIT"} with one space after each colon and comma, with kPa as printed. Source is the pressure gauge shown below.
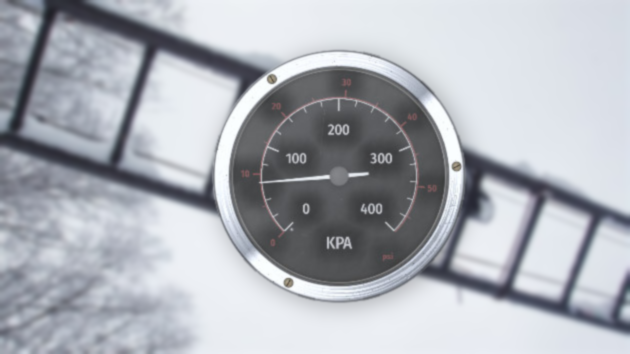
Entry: {"value": 60, "unit": "kPa"}
